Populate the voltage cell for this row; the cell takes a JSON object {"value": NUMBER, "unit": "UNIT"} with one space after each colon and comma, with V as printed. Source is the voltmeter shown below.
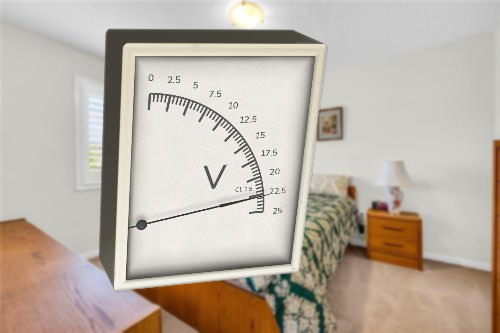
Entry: {"value": 22.5, "unit": "V"}
